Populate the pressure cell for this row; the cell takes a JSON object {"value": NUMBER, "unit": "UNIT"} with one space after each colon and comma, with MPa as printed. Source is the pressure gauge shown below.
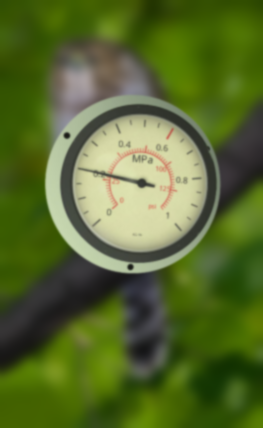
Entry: {"value": 0.2, "unit": "MPa"}
